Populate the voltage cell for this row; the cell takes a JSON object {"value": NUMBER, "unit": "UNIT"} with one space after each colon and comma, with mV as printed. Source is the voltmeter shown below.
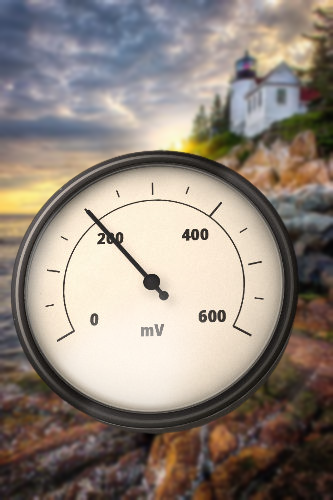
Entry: {"value": 200, "unit": "mV"}
